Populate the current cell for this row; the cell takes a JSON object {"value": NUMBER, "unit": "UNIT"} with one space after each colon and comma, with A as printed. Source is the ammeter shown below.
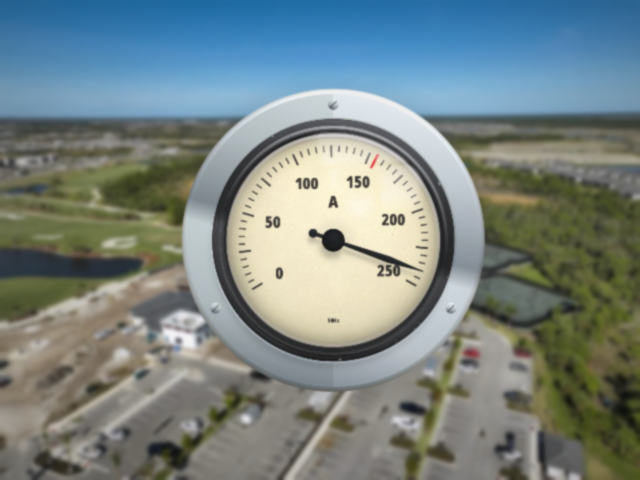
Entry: {"value": 240, "unit": "A"}
